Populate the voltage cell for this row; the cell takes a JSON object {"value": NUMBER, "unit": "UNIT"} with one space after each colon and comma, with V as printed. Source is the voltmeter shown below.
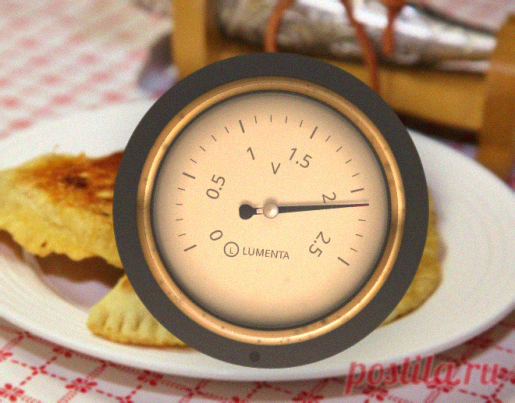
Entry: {"value": 2.1, "unit": "V"}
